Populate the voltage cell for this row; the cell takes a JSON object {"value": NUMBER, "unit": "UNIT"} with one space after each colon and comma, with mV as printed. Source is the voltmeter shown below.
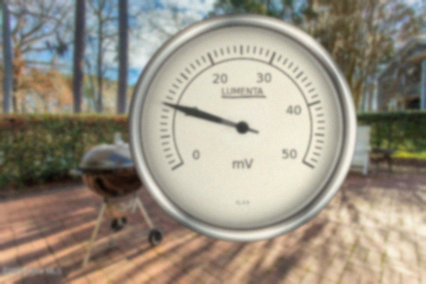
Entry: {"value": 10, "unit": "mV"}
